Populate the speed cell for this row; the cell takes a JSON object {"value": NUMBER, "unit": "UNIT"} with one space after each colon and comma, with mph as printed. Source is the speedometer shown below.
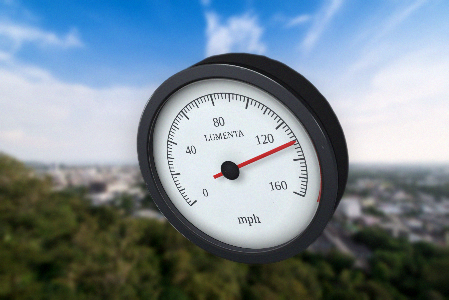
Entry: {"value": 130, "unit": "mph"}
